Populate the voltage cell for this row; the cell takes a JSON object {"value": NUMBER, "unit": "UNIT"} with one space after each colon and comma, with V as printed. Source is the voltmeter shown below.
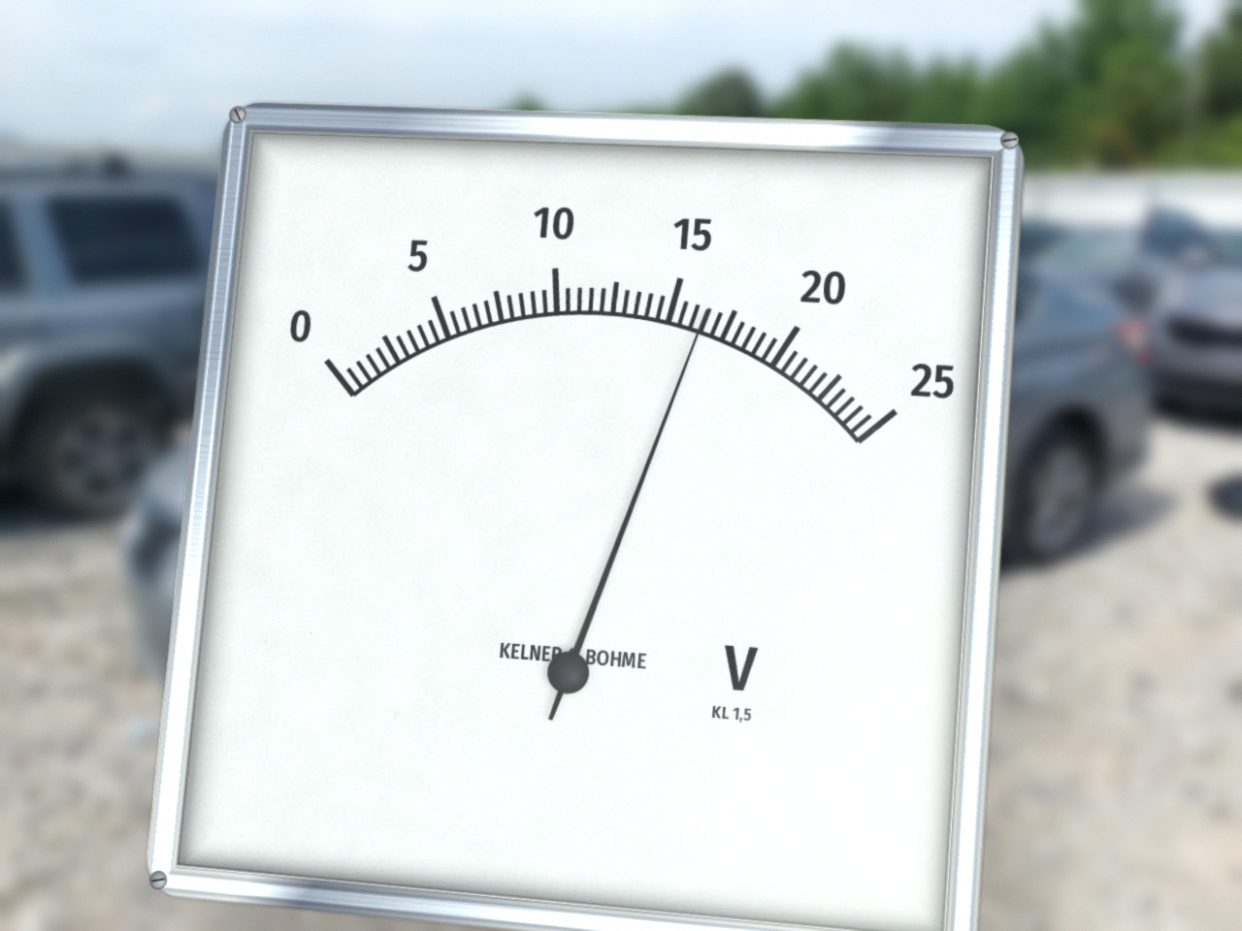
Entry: {"value": 16.5, "unit": "V"}
